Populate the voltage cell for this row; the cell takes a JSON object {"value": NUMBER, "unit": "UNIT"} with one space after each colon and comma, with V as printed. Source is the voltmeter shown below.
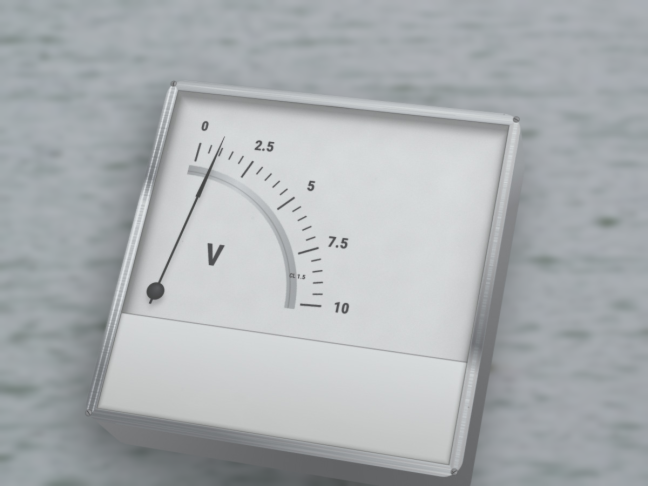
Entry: {"value": 1, "unit": "V"}
